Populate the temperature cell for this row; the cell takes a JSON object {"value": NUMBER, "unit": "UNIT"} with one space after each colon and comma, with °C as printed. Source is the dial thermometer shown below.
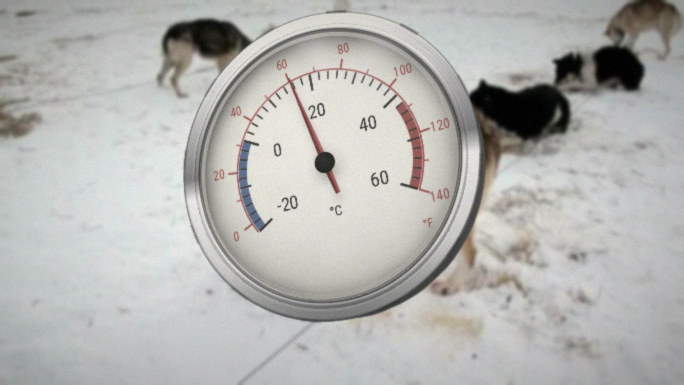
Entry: {"value": 16, "unit": "°C"}
